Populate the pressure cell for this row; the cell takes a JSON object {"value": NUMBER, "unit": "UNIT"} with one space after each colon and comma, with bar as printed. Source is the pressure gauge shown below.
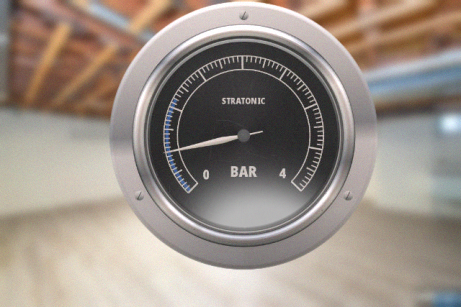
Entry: {"value": 0.5, "unit": "bar"}
